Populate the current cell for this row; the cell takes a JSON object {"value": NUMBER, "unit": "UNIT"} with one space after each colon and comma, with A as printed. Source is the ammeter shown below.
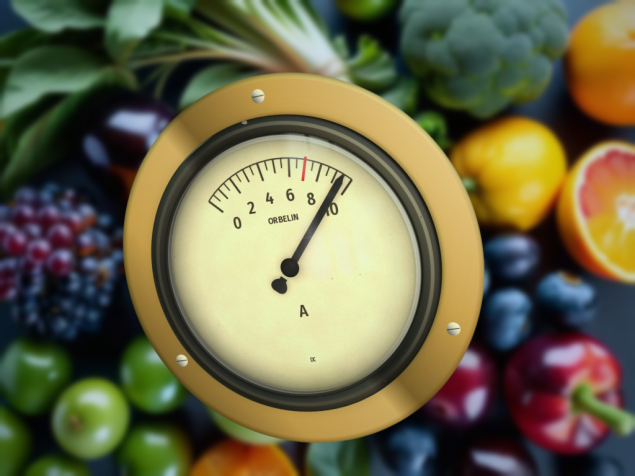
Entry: {"value": 9.5, "unit": "A"}
